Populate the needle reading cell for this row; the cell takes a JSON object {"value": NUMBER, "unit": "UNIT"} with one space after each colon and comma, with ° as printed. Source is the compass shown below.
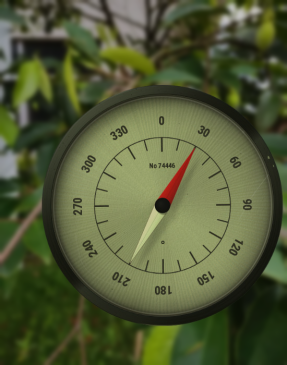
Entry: {"value": 30, "unit": "°"}
